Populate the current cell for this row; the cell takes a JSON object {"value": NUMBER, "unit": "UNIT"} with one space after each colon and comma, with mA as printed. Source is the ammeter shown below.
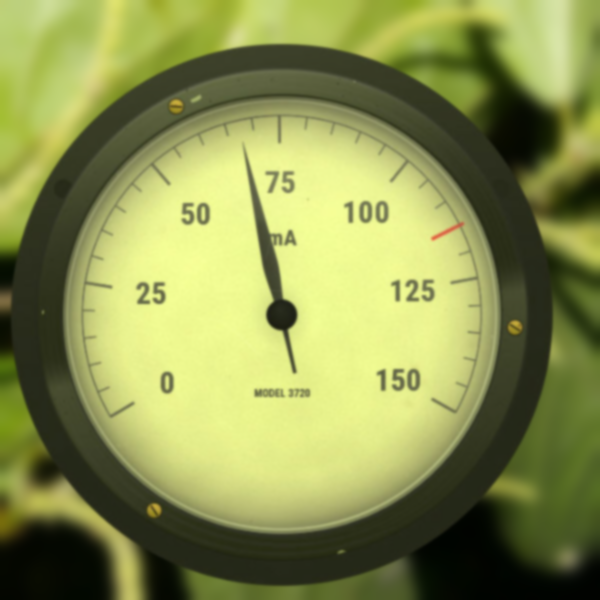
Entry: {"value": 67.5, "unit": "mA"}
